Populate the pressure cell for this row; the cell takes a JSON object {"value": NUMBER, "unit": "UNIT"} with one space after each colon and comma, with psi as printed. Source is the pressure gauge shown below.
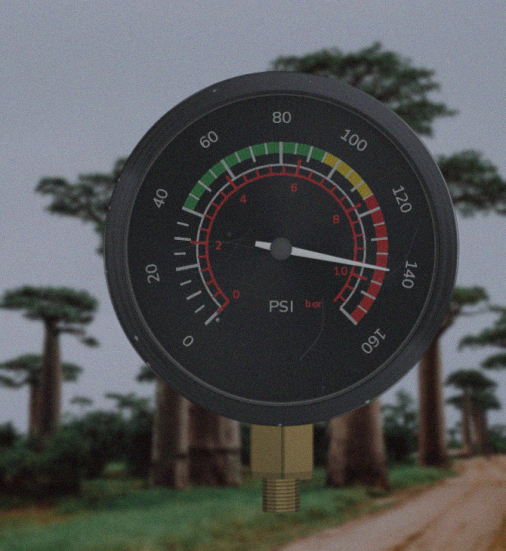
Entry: {"value": 140, "unit": "psi"}
